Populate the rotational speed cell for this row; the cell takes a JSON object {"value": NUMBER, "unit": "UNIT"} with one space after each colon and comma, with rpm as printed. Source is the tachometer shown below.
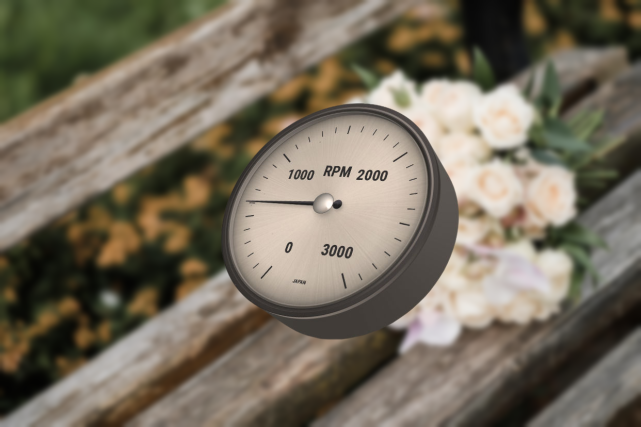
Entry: {"value": 600, "unit": "rpm"}
